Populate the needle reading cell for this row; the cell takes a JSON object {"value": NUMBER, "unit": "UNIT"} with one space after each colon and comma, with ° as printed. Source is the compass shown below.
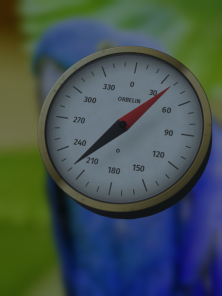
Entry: {"value": 40, "unit": "°"}
